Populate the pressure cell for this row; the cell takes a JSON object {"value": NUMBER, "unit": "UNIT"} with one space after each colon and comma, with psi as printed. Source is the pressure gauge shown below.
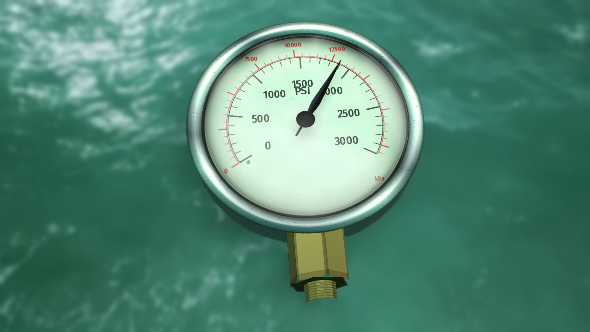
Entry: {"value": 1900, "unit": "psi"}
